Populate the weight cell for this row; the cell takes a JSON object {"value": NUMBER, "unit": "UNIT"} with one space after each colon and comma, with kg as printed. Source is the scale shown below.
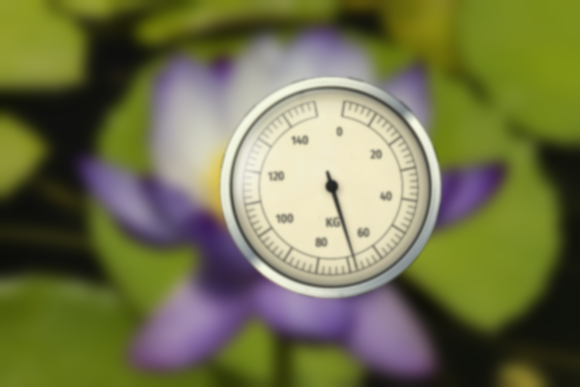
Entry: {"value": 68, "unit": "kg"}
